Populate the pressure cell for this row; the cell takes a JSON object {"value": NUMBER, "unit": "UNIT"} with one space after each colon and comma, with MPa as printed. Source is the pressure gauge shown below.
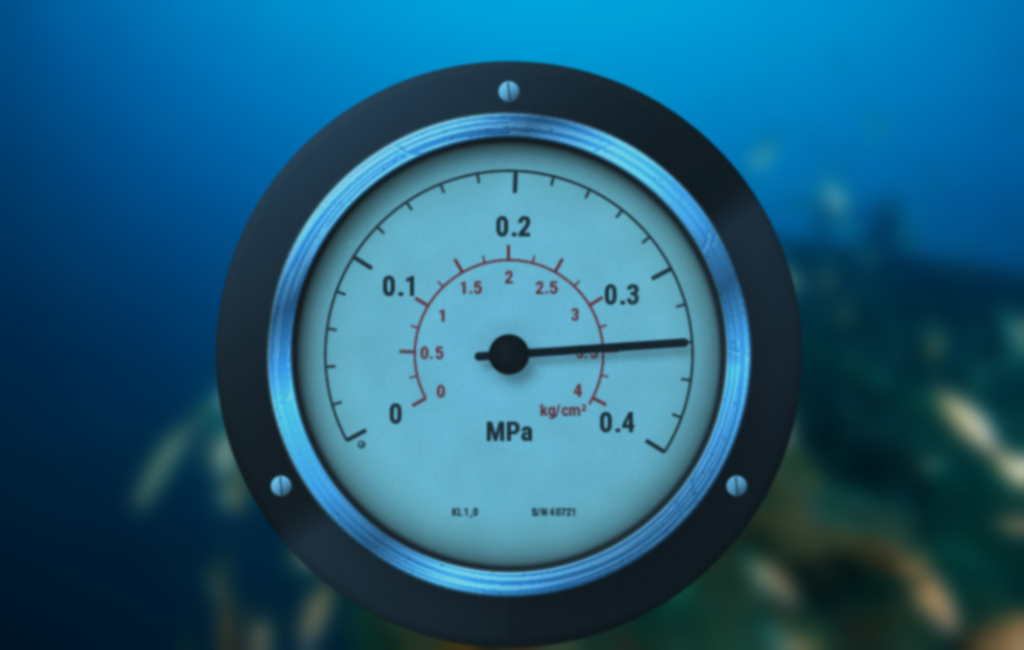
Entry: {"value": 0.34, "unit": "MPa"}
